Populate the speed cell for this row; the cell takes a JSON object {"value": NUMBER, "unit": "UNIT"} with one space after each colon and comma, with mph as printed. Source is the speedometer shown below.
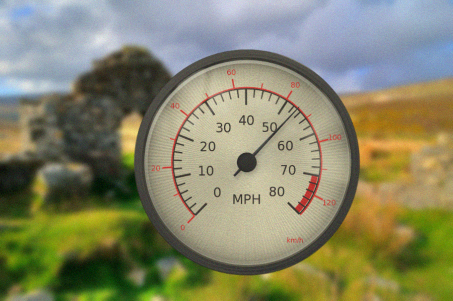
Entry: {"value": 53, "unit": "mph"}
